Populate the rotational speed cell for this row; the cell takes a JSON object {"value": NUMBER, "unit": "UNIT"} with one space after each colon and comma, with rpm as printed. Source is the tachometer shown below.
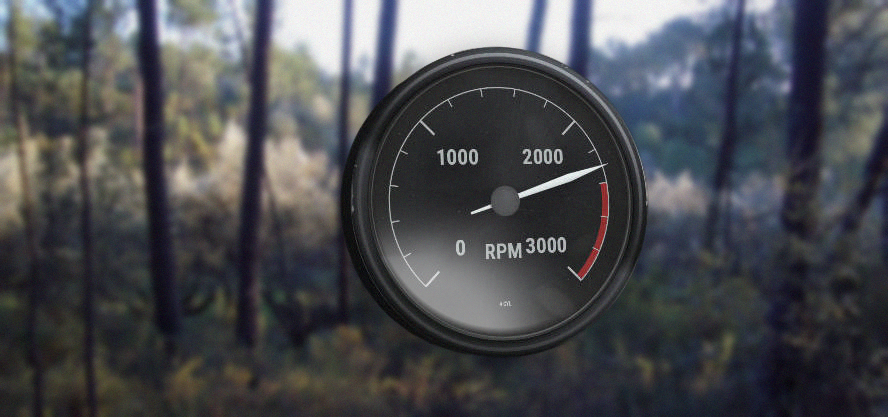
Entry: {"value": 2300, "unit": "rpm"}
